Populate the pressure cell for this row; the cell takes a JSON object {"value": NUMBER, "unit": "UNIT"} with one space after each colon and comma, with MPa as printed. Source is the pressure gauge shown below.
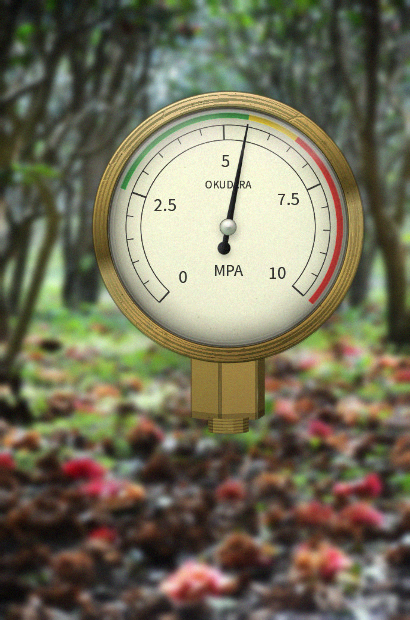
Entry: {"value": 5.5, "unit": "MPa"}
